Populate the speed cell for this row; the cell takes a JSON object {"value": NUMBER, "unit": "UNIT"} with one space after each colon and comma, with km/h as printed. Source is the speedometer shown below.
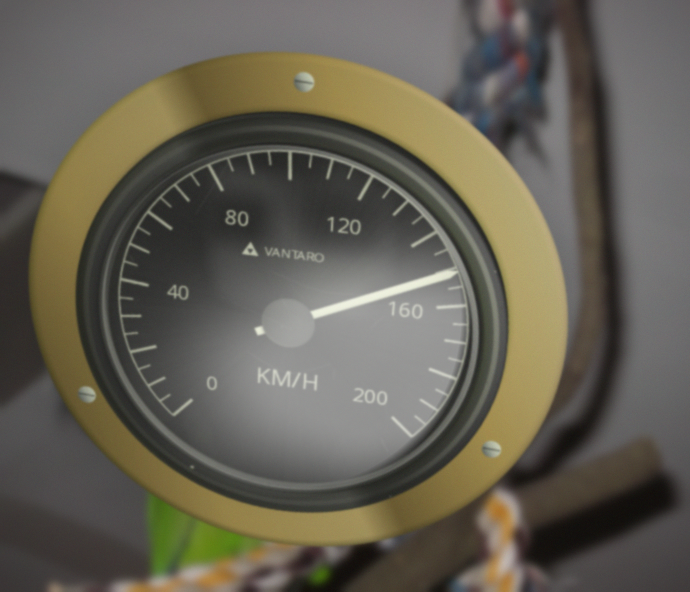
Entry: {"value": 150, "unit": "km/h"}
